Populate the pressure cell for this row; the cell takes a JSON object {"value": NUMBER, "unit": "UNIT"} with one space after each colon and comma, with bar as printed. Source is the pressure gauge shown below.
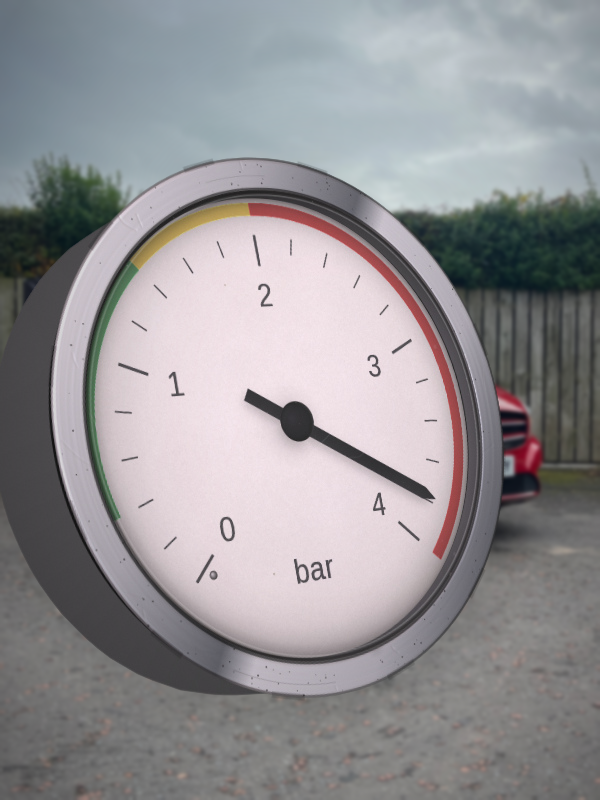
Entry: {"value": 3.8, "unit": "bar"}
